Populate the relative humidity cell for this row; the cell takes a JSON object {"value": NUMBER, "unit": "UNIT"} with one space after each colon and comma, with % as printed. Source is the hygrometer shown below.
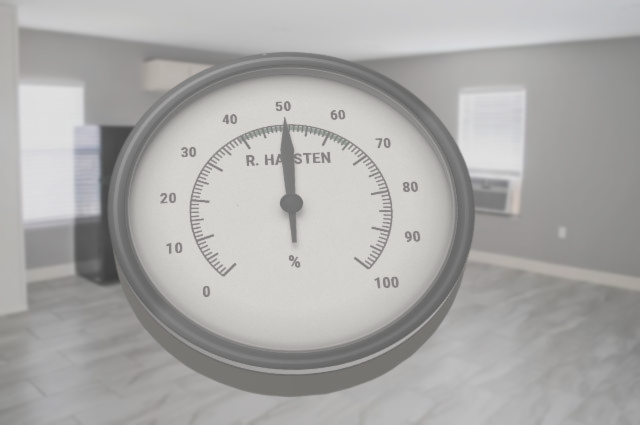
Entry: {"value": 50, "unit": "%"}
